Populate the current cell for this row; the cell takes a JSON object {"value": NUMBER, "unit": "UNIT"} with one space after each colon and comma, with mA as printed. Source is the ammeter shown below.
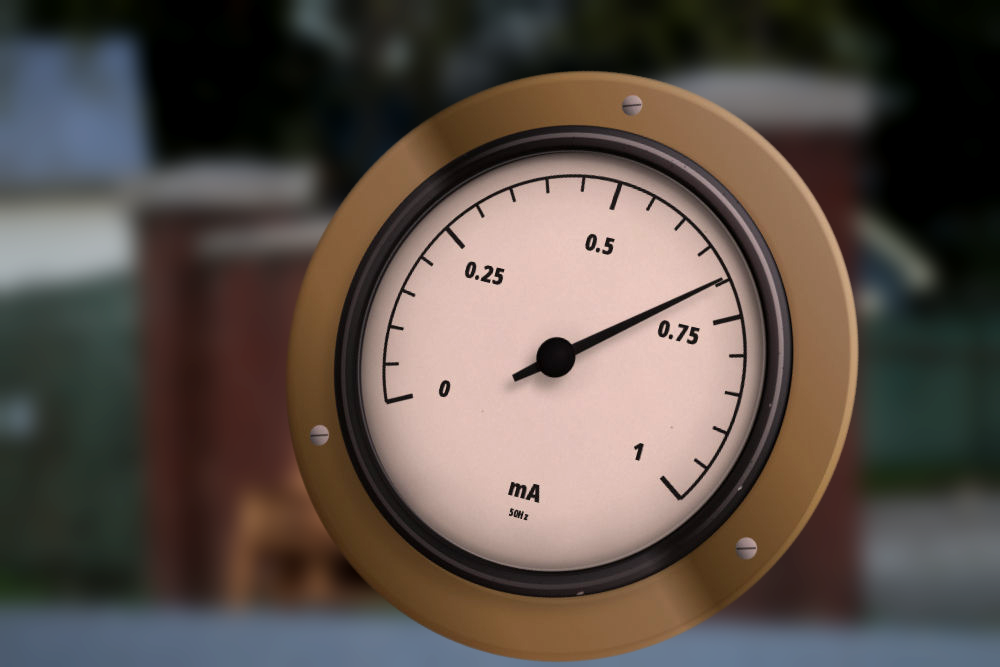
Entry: {"value": 0.7, "unit": "mA"}
